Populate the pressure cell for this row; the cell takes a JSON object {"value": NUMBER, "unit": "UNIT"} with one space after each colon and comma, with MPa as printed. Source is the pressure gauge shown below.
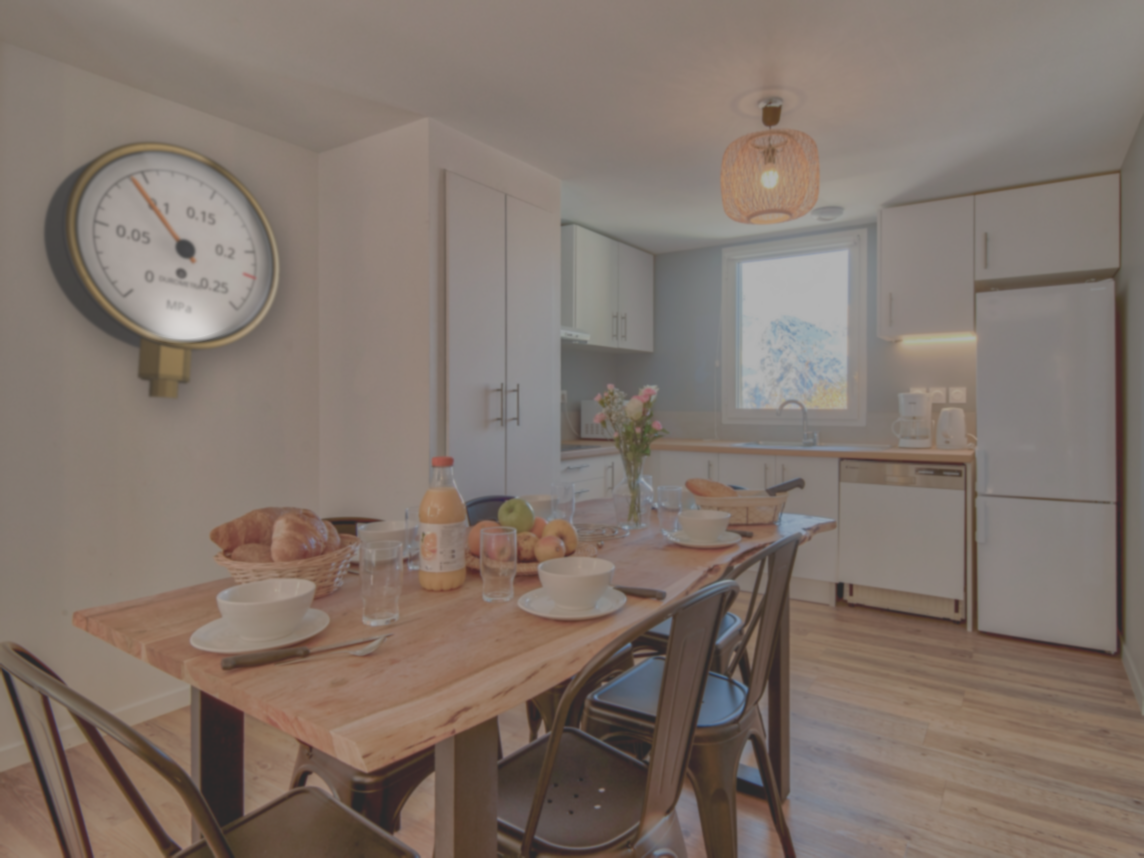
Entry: {"value": 0.09, "unit": "MPa"}
